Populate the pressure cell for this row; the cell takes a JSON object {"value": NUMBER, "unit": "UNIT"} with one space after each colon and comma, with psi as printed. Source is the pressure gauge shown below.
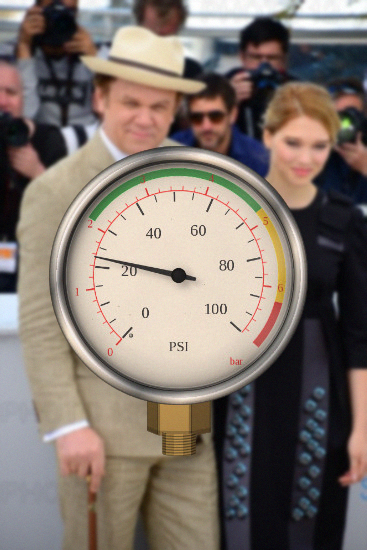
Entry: {"value": 22.5, "unit": "psi"}
